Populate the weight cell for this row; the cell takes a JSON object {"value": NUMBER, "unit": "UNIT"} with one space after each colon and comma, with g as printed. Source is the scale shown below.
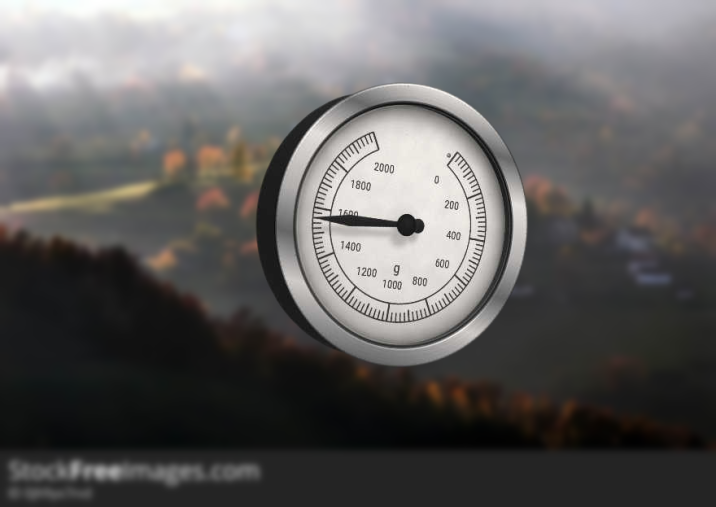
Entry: {"value": 1560, "unit": "g"}
